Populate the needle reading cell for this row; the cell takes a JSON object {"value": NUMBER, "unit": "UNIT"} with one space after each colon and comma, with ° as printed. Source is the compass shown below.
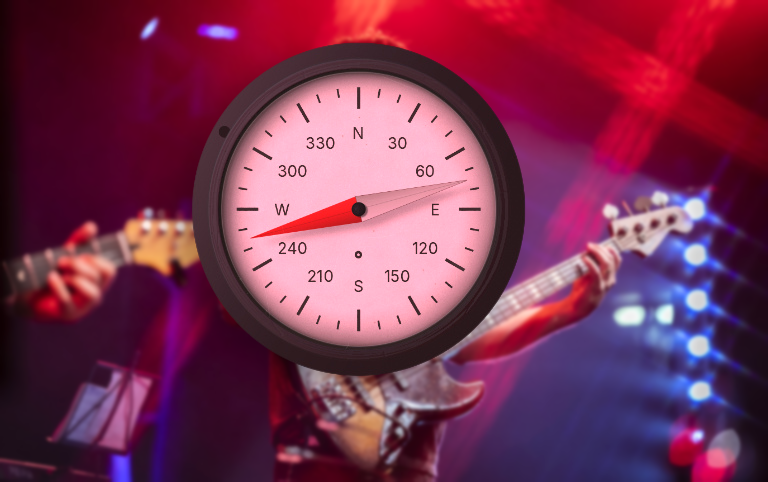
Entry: {"value": 255, "unit": "°"}
